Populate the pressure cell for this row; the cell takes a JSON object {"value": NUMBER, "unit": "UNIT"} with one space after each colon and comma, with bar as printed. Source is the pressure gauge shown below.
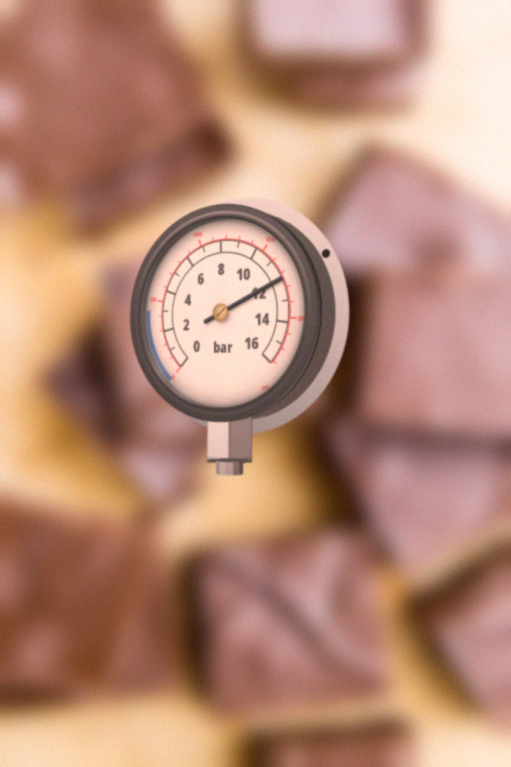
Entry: {"value": 12, "unit": "bar"}
